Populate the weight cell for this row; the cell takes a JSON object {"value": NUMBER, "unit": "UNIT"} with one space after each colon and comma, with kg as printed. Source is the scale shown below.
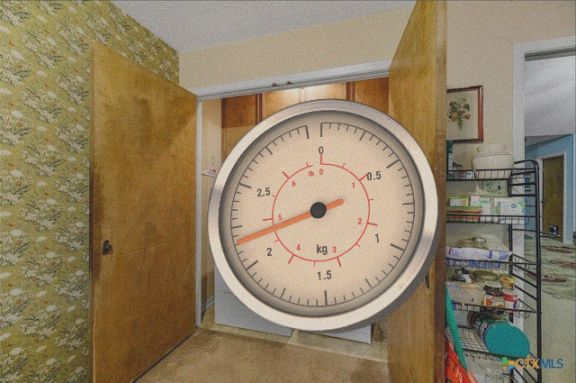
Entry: {"value": 2.15, "unit": "kg"}
